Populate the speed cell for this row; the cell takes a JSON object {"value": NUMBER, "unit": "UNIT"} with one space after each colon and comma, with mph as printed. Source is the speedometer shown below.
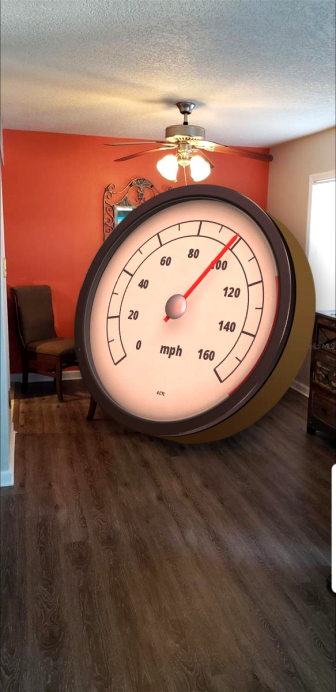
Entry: {"value": 100, "unit": "mph"}
